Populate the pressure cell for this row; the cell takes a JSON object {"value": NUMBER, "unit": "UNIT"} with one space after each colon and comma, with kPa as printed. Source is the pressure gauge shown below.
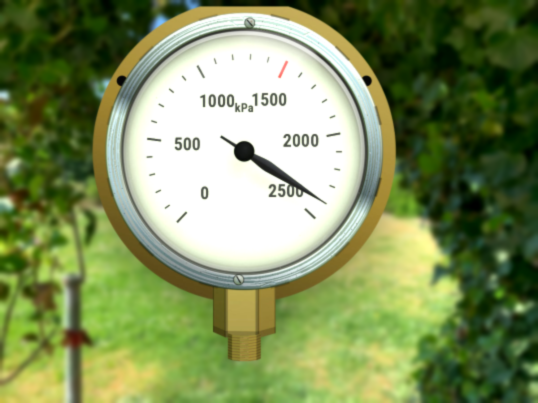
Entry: {"value": 2400, "unit": "kPa"}
